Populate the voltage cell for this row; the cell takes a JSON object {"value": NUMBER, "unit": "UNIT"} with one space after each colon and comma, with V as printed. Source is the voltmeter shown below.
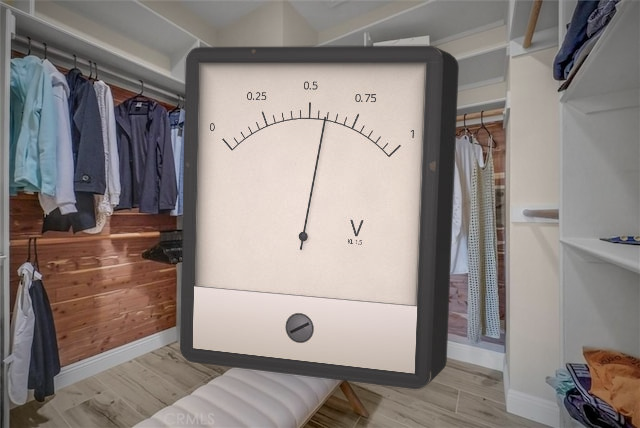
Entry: {"value": 0.6, "unit": "V"}
